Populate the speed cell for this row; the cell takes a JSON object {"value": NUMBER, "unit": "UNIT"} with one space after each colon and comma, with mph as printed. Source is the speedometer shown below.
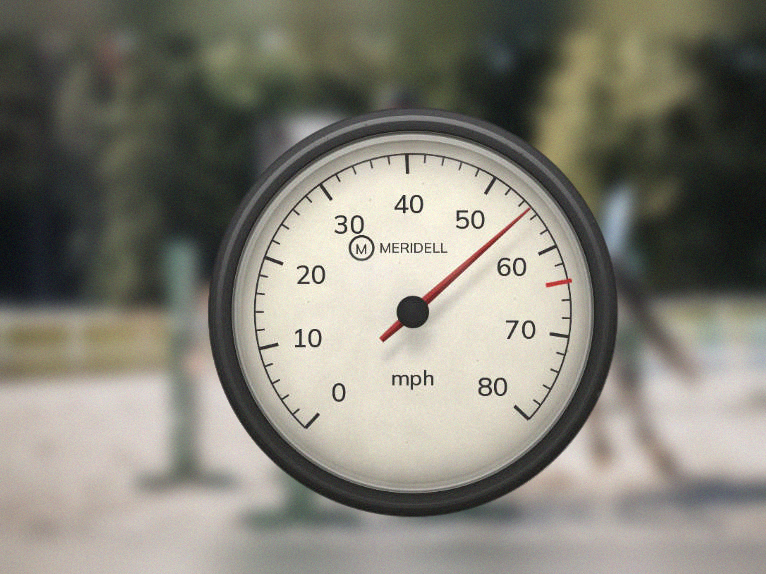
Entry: {"value": 55, "unit": "mph"}
